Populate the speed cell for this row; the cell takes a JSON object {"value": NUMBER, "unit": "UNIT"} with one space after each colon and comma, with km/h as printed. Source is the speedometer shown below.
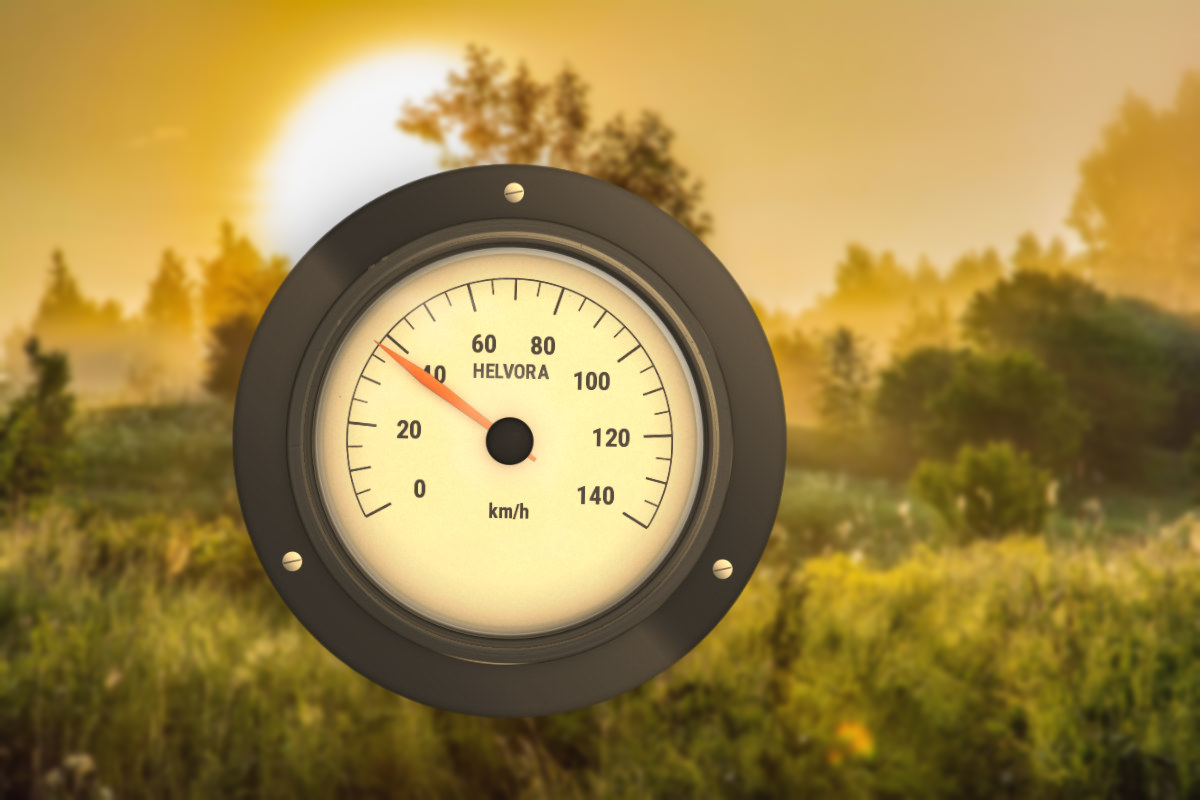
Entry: {"value": 37.5, "unit": "km/h"}
